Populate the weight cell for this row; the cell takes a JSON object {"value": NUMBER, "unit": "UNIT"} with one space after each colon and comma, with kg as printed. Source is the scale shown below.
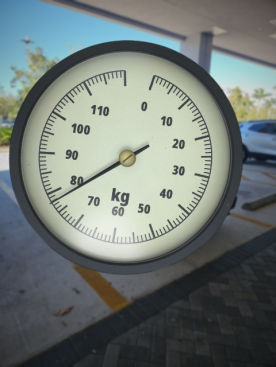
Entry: {"value": 78, "unit": "kg"}
